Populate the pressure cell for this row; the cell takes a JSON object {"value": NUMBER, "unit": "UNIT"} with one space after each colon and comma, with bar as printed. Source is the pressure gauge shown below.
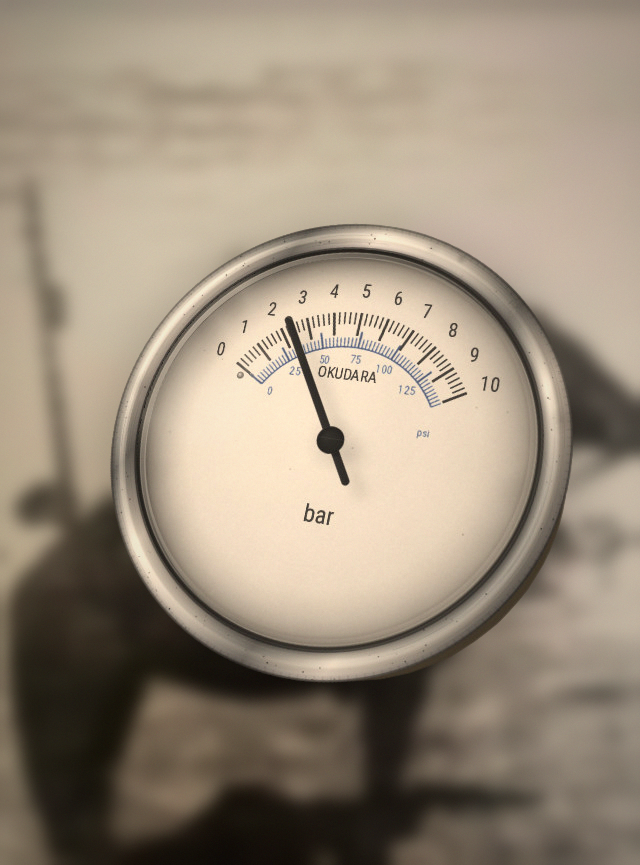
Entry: {"value": 2.4, "unit": "bar"}
